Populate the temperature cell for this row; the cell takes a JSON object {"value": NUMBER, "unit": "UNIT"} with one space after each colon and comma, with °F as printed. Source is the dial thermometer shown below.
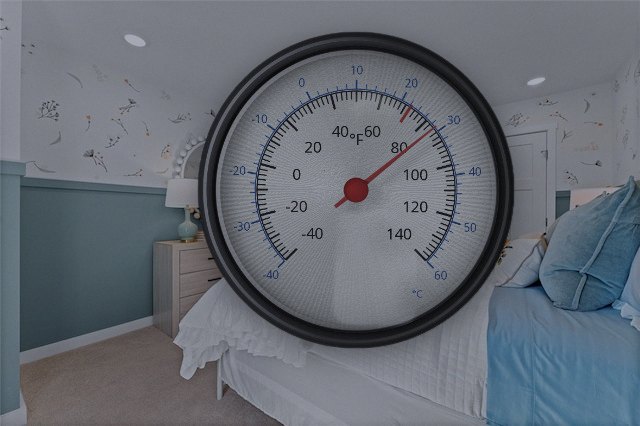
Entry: {"value": 84, "unit": "°F"}
